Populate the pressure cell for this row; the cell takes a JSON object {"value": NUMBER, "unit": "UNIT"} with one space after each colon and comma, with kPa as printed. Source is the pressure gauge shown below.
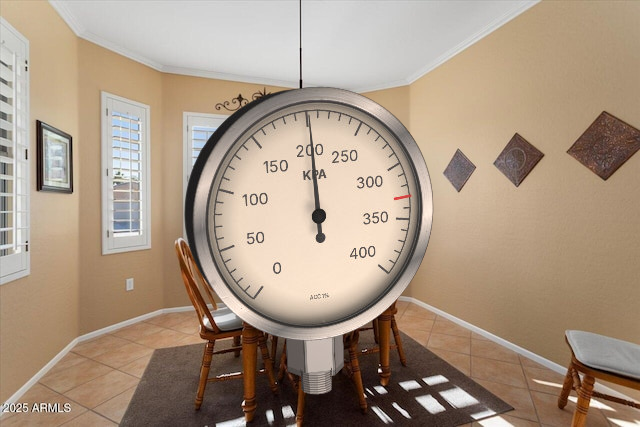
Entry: {"value": 200, "unit": "kPa"}
